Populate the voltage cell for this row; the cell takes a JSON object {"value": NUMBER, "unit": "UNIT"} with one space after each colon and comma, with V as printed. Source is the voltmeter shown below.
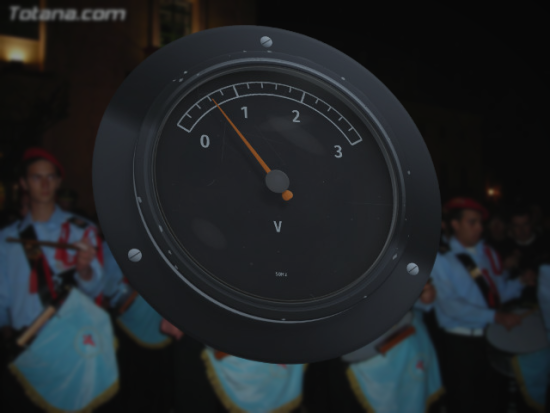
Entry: {"value": 0.6, "unit": "V"}
